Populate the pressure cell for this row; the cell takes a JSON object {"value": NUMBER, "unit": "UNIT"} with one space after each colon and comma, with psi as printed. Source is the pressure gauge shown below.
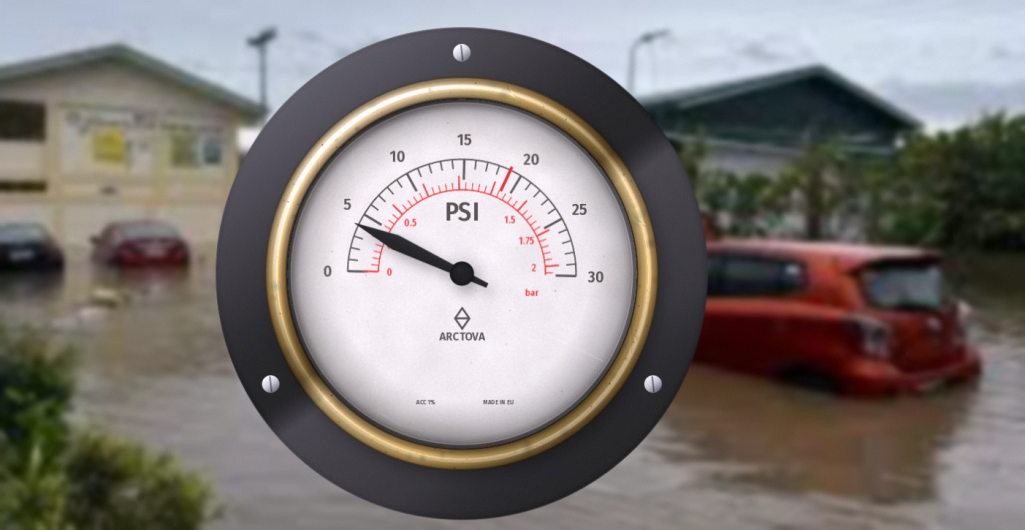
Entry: {"value": 4, "unit": "psi"}
